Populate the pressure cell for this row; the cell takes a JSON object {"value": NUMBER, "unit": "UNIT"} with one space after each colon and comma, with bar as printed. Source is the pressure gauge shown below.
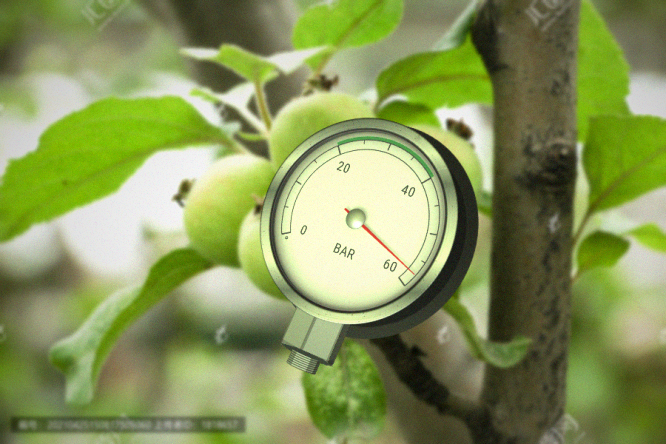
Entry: {"value": 57.5, "unit": "bar"}
